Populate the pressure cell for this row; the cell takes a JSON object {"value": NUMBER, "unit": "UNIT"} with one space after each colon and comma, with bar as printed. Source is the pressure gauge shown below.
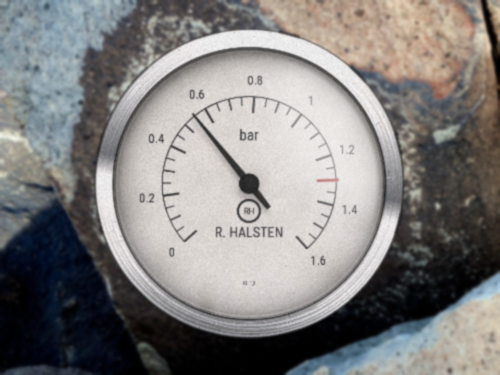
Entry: {"value": 0.55, "unit": "bar"}
